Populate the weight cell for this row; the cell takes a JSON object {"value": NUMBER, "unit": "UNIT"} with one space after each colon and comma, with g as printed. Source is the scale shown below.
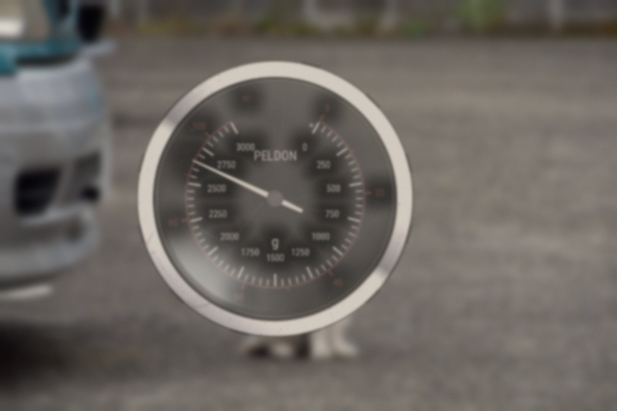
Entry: {"value": 2650, "unit": "g"}
